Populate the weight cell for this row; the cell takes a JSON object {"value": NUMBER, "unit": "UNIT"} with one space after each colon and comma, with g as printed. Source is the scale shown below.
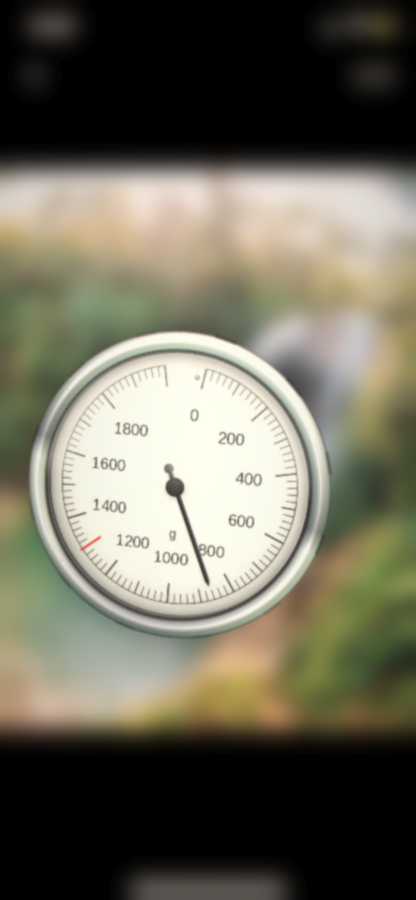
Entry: {"value": 860, "unit": "g"}
